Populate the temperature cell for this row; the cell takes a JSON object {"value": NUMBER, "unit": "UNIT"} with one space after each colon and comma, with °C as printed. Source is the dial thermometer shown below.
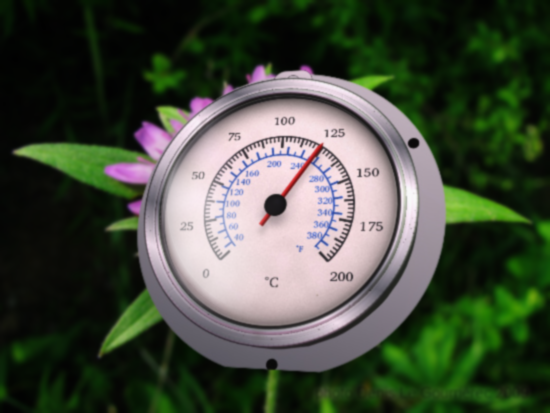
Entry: {"value": 125, "unit": "°C"}
